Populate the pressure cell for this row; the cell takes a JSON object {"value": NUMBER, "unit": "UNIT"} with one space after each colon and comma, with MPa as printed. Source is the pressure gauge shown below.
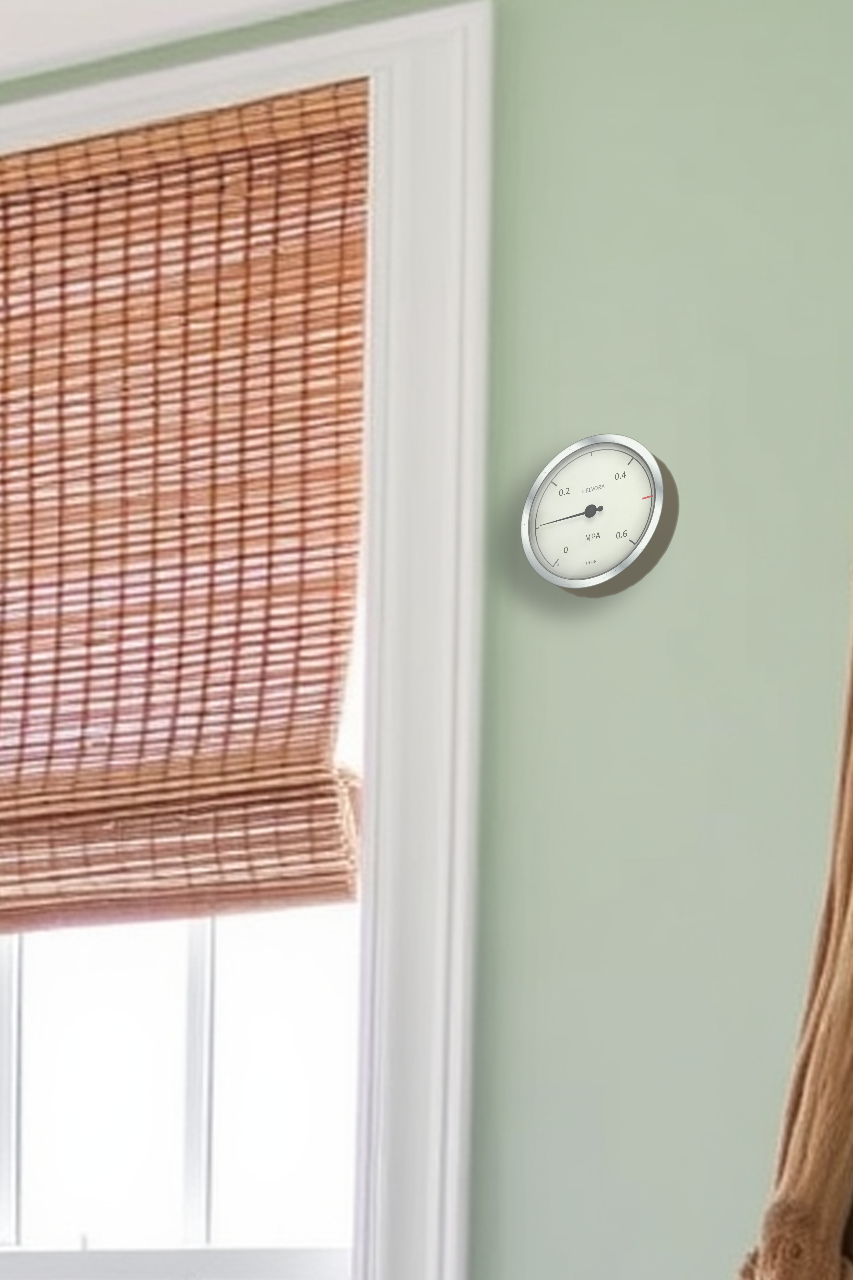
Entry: {"value": 0.1, "unit": "MPa"}
